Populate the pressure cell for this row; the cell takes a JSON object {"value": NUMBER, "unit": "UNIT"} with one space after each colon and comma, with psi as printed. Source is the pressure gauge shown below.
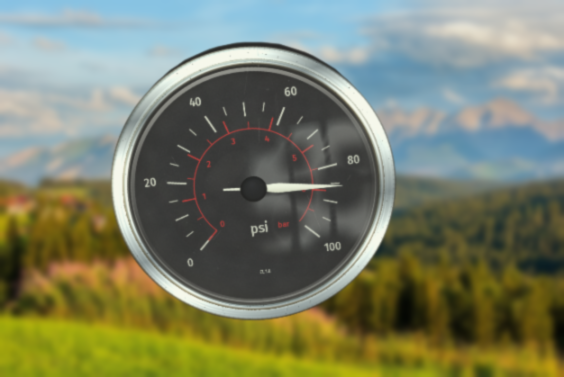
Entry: {"value": 85, "unit": "psi"}
